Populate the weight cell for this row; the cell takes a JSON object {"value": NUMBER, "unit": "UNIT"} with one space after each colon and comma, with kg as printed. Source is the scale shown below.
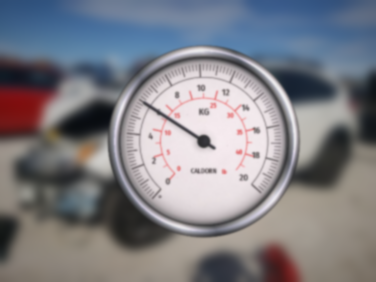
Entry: {"value": 6, "unit": "kg"}
